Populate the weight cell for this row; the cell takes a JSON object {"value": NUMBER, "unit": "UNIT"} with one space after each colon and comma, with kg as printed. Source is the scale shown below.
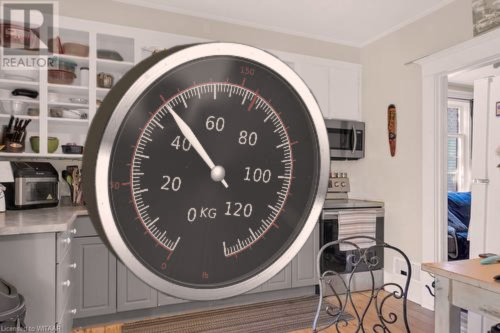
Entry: {"value": 45, "unit": "kg"}
